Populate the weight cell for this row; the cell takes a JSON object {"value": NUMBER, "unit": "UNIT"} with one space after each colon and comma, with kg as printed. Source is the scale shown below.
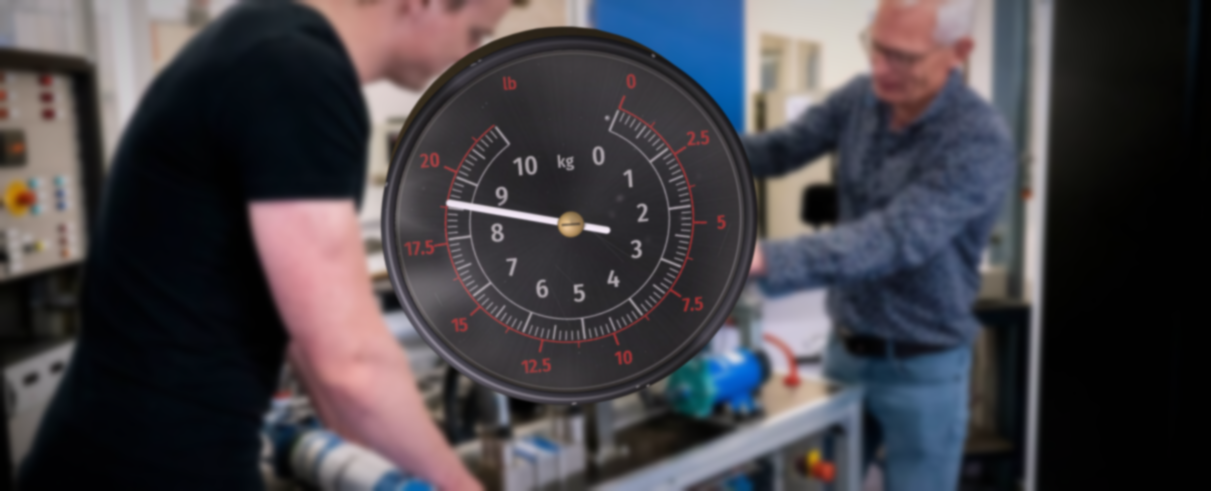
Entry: {"value": 8.6, "unit": "kg"}
